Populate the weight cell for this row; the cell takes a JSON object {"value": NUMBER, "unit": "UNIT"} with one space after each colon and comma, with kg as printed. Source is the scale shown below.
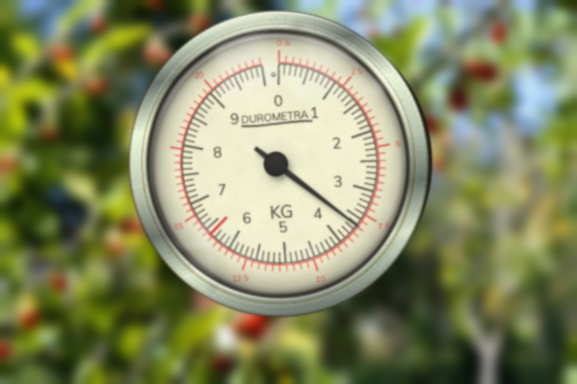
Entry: {"value": 3.6, "unit": "kg"}
